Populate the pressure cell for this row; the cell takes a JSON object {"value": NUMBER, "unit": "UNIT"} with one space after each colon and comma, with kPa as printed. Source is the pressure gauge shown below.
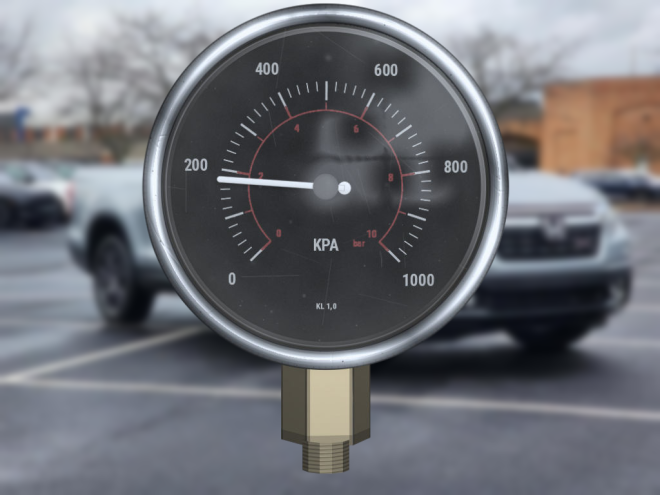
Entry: {"value": 180, "unit": "kPa"}
